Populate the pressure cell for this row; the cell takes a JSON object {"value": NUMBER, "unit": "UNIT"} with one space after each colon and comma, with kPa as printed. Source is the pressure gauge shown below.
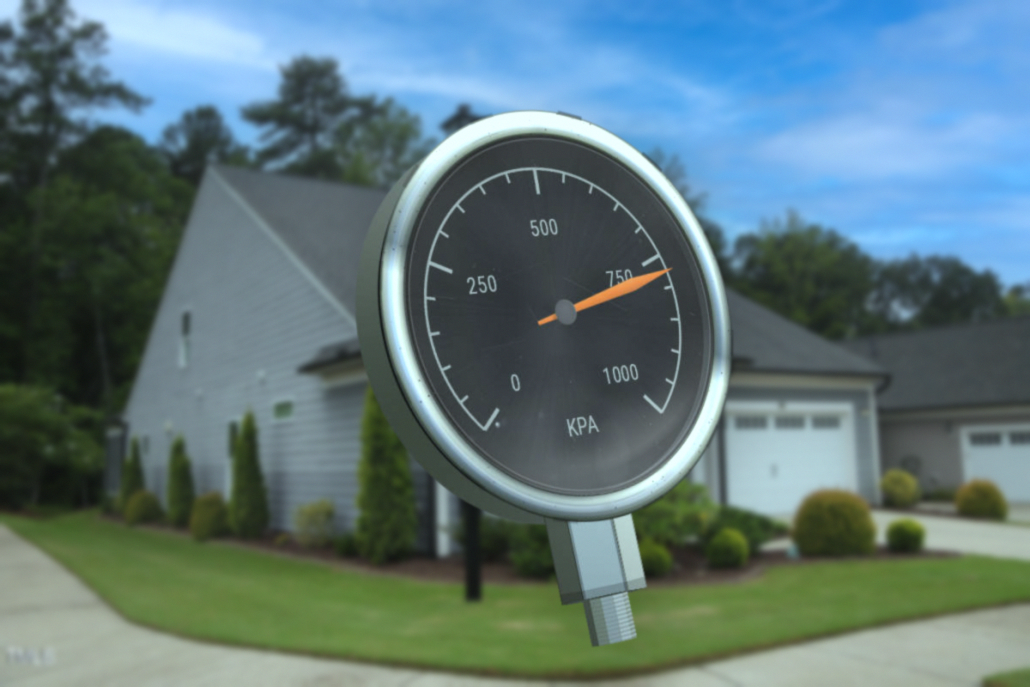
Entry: {"value": 775, "unit": "kPa"}
